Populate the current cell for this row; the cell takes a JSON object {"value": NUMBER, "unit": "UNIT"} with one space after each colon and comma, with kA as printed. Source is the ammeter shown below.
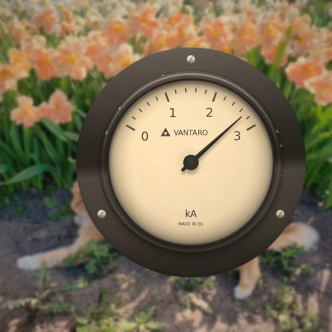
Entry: {"value": 2.7, "unit": "kA"}
